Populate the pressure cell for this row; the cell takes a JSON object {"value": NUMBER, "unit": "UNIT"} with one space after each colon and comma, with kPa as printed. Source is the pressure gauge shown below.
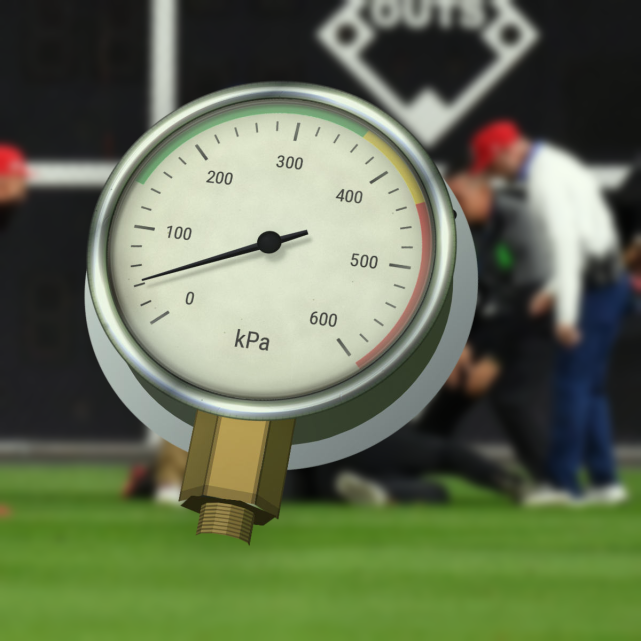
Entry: {"value": 40, "unit": "kPa"}
